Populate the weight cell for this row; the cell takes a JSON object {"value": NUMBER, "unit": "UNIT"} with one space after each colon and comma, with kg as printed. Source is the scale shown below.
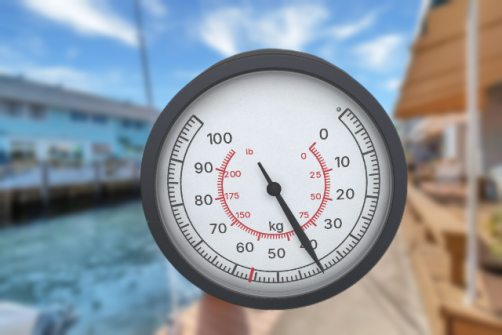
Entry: {"value": 40, "unit": "kg"}
